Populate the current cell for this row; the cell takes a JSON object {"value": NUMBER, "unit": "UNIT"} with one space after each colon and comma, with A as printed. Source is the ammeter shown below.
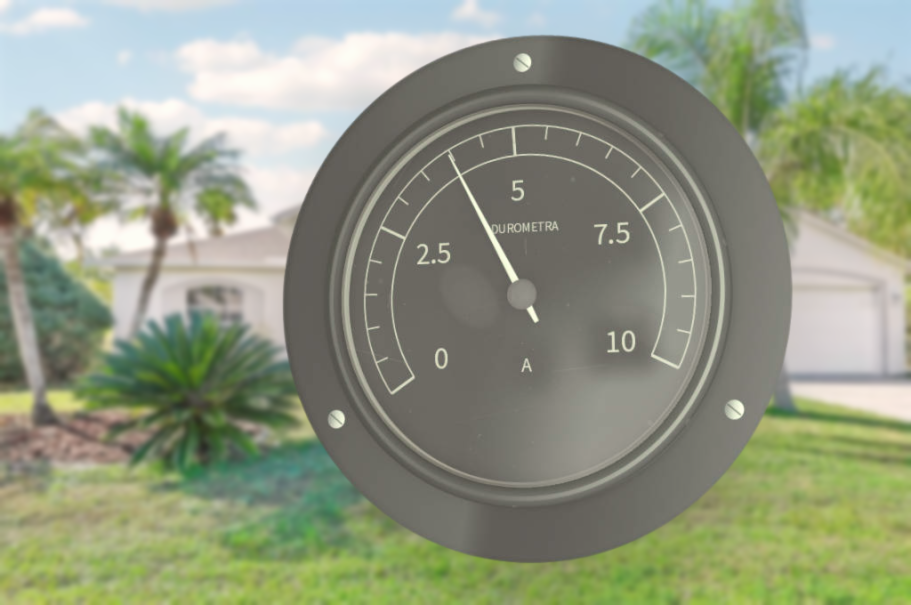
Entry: {"value": 4, "unit": "A"}
